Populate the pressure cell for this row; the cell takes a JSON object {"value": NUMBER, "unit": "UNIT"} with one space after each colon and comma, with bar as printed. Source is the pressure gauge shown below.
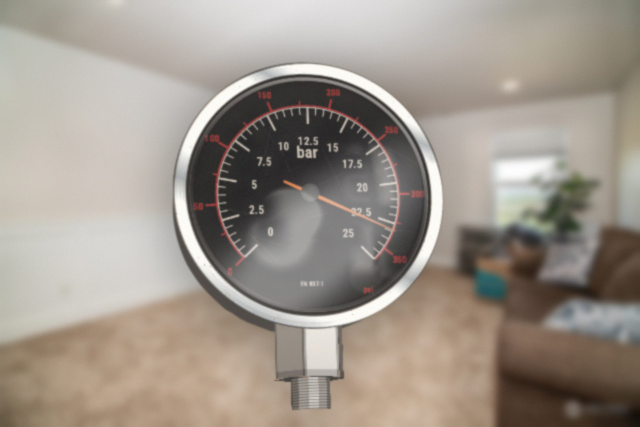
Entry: {"value": 23, "unit": "bar"}
